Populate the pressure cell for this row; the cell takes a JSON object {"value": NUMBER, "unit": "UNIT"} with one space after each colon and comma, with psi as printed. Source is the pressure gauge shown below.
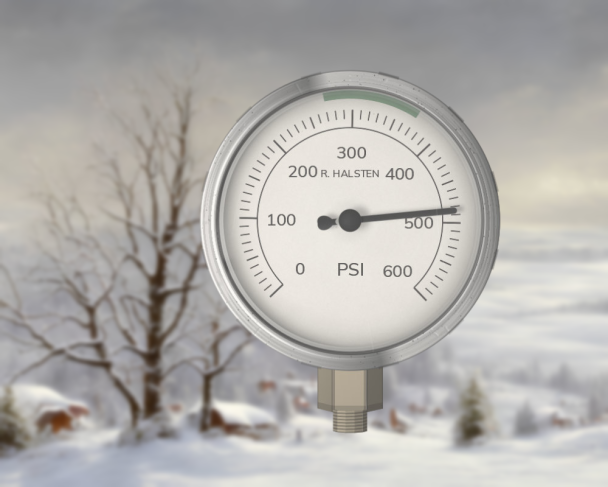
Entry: {"value": 485, "unit": "psi"}
